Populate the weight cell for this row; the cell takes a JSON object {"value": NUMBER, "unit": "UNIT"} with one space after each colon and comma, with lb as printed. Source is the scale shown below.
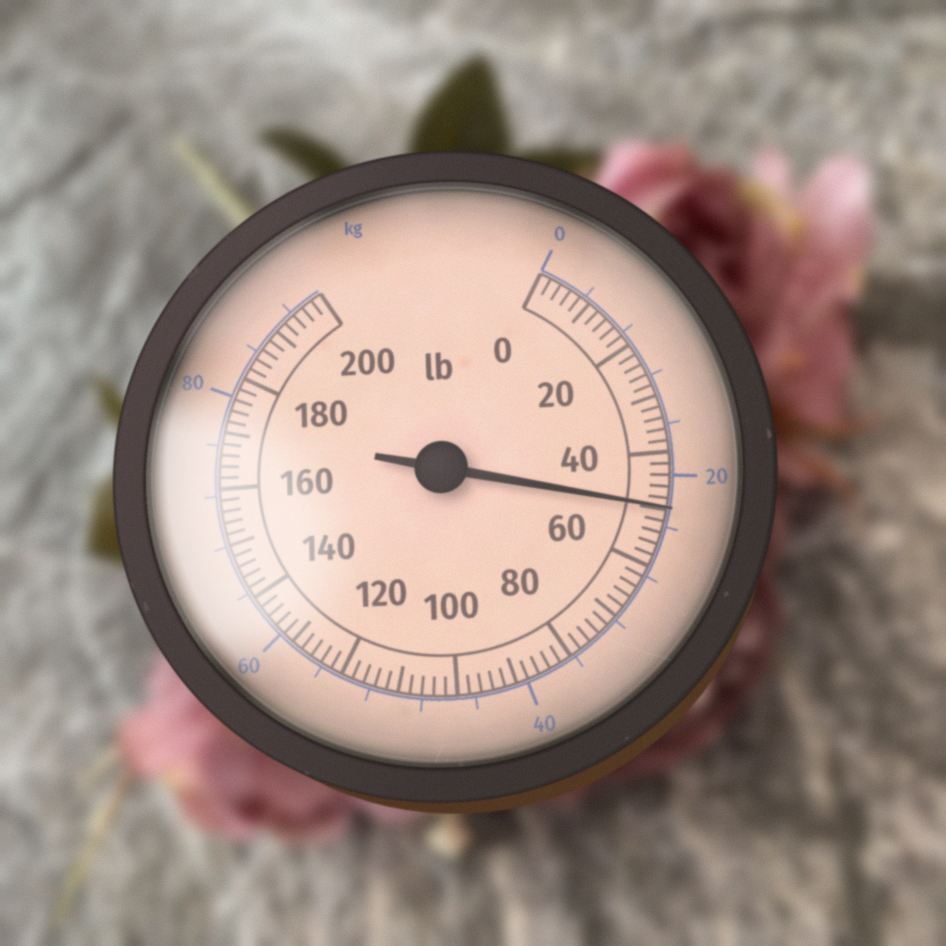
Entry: {"value": 50, "unit": "lb"}
